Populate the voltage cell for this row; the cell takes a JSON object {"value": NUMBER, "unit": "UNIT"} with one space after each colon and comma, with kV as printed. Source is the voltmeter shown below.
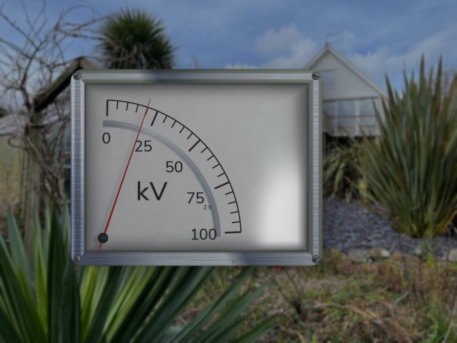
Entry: {"value": 20, "unit": "kV"}
